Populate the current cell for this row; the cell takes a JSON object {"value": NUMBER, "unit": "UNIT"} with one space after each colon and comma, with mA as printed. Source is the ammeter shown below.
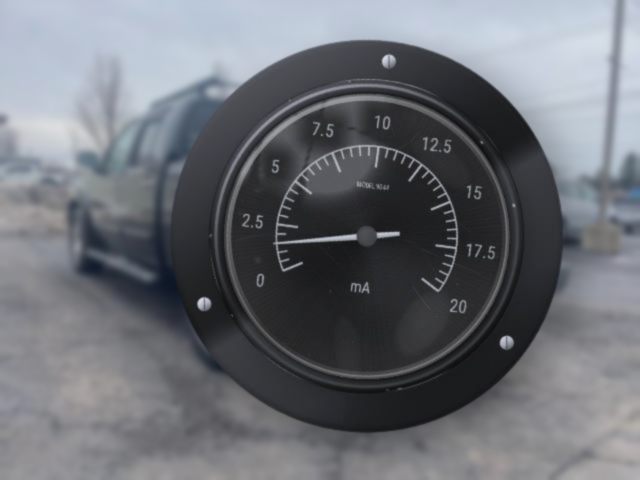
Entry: {"value": 1.5, "unit": "mA"}
